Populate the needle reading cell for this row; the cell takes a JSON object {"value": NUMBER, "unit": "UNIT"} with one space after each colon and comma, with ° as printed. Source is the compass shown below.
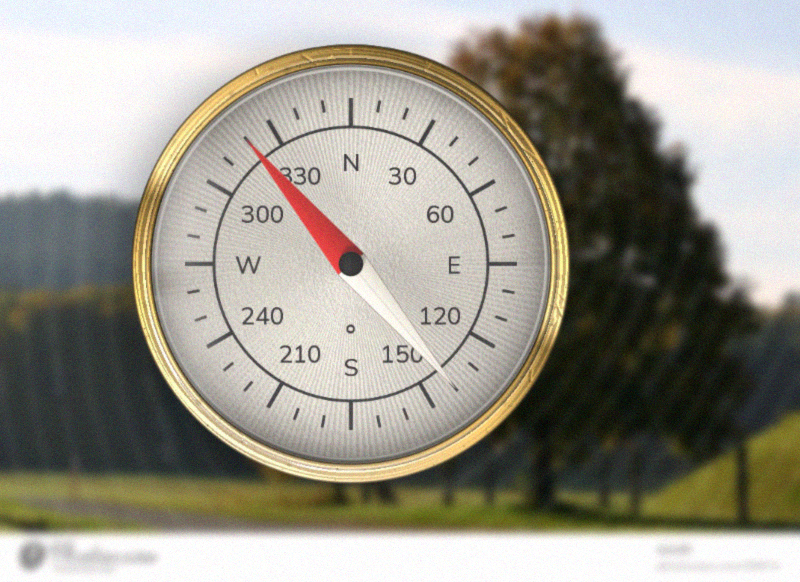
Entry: {"value": 320, "unit": "°"}
